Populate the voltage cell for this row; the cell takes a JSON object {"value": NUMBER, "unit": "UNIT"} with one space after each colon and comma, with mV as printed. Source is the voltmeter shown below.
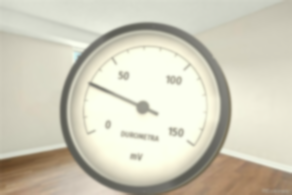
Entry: {"value": 30, "unit": "mV"}
